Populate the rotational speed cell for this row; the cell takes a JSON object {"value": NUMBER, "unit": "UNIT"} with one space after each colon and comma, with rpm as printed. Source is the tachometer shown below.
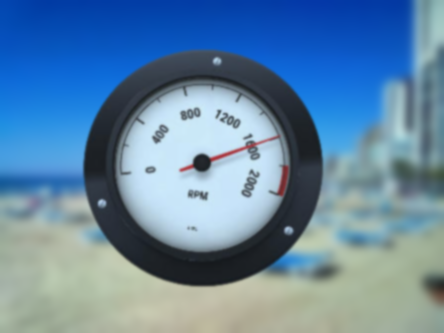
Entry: {"value": 1600, "unit": "rpm"}
